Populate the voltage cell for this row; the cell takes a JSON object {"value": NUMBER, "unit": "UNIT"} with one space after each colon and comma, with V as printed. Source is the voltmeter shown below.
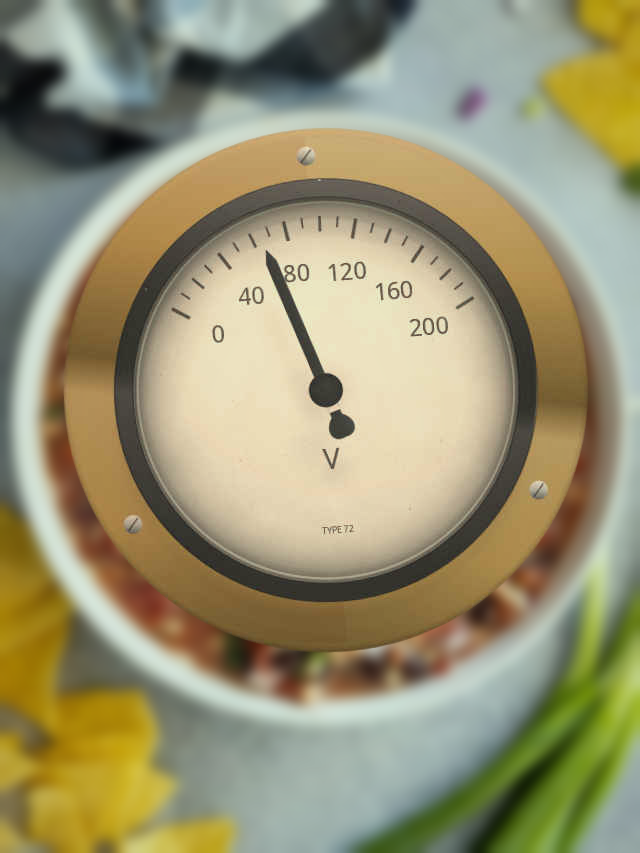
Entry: {"value": 65, "unit": "V"}
